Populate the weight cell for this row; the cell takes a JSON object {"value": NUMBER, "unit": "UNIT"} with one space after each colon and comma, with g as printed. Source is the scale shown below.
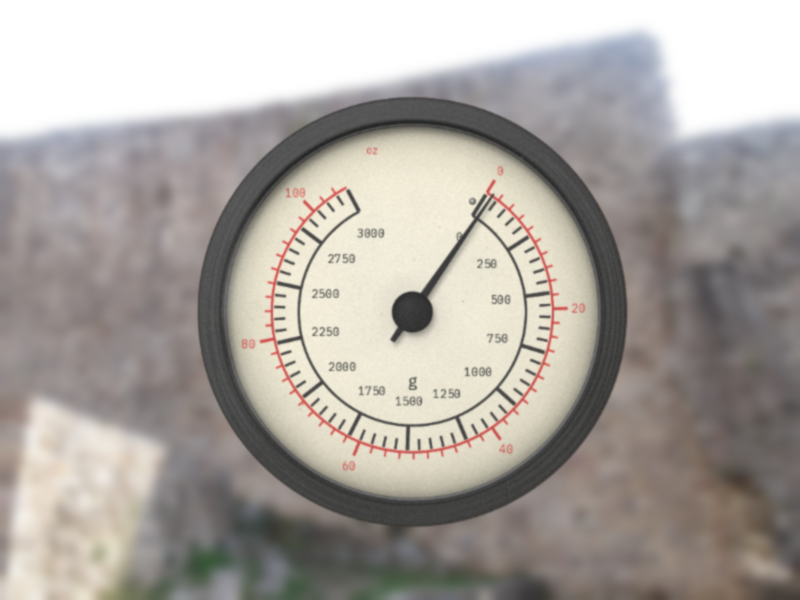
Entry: {"value": 25, "unit": "g"}
